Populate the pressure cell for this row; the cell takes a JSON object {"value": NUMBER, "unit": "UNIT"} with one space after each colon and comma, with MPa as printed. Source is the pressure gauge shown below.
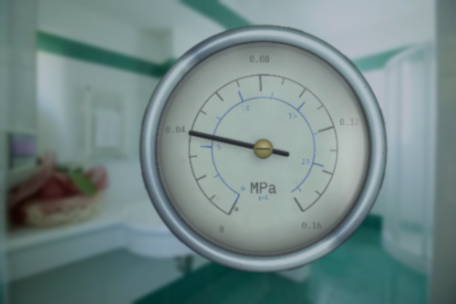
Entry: {"value": 0.04, "unit": "MPa"}
